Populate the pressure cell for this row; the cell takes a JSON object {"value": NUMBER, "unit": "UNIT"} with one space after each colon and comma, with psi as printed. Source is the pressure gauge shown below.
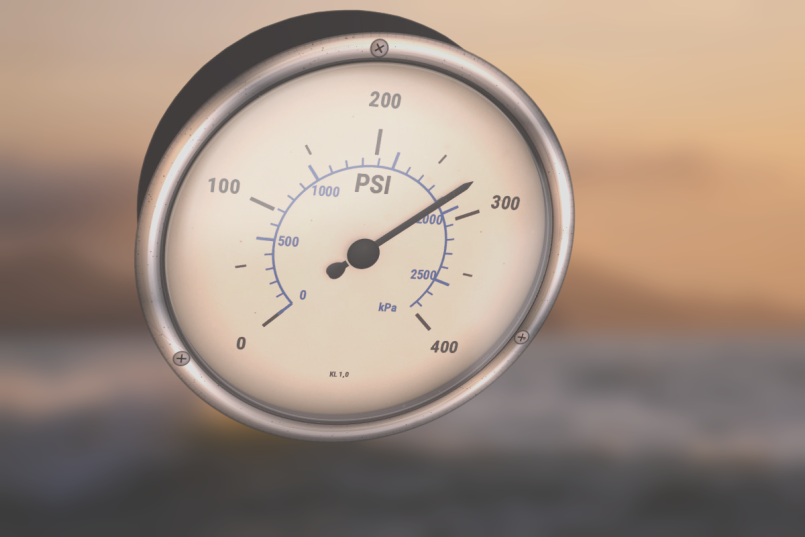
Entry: {"value": 275, "unit": "psi"}
